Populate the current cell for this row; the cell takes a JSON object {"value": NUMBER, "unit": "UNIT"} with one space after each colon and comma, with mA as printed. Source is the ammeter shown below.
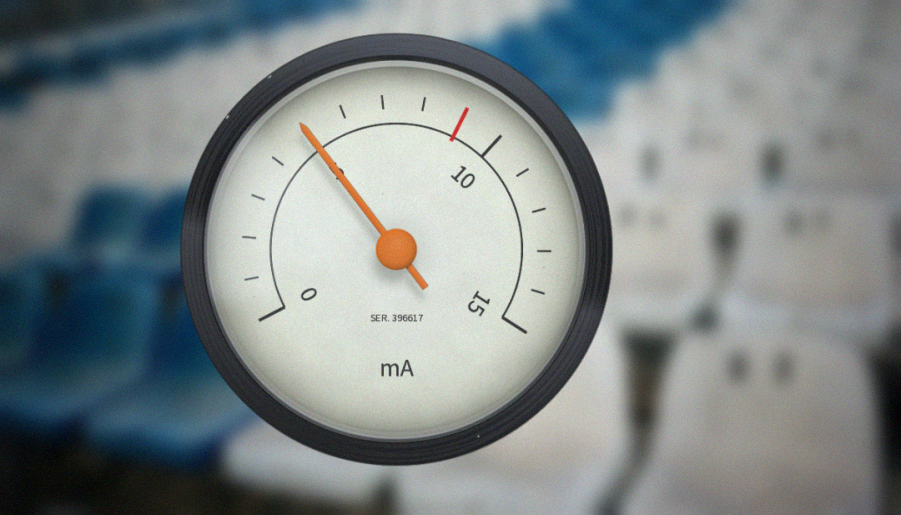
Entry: {"value": 5, "unit": "mA"}
